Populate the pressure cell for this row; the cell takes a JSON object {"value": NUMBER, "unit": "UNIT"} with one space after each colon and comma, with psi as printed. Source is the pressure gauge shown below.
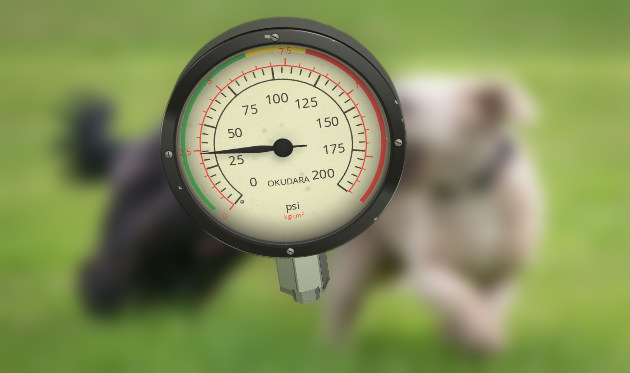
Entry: {"value": 35, "unit": "psi"}
